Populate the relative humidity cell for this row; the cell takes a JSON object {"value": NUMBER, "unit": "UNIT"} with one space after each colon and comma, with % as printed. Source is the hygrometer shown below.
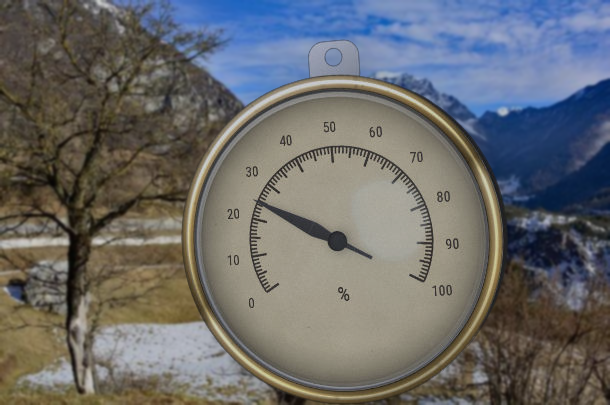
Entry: {"value": 25, "unit": "%"}
